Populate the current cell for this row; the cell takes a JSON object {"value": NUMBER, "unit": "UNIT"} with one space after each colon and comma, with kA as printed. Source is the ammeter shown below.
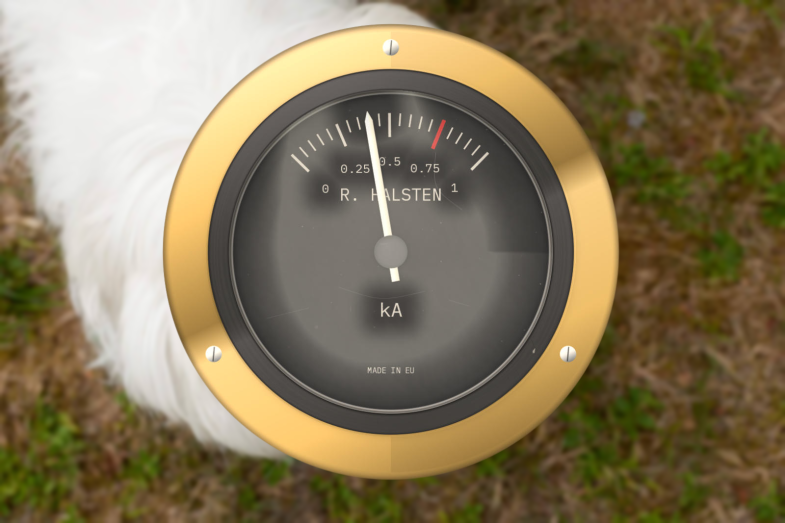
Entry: {"value": 0.4, "unit": "kA"}
